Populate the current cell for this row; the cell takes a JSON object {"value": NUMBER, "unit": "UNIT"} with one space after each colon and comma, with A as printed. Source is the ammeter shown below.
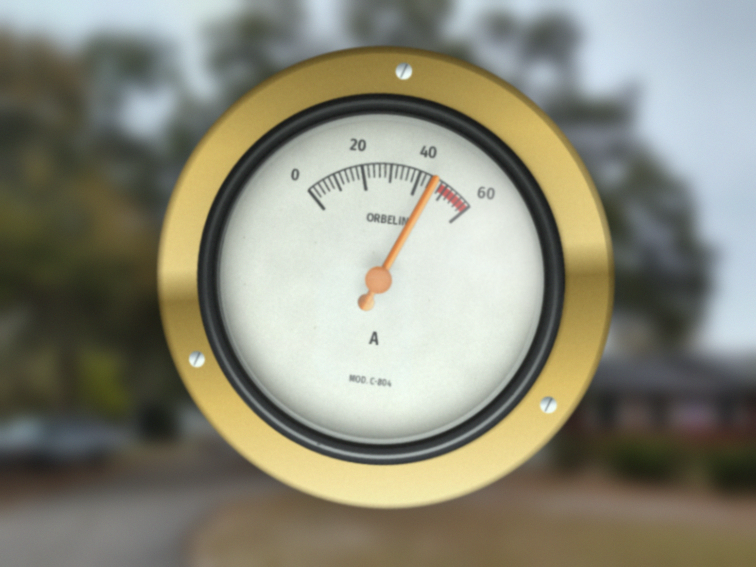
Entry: {"value": 46, "unit": "A"}
